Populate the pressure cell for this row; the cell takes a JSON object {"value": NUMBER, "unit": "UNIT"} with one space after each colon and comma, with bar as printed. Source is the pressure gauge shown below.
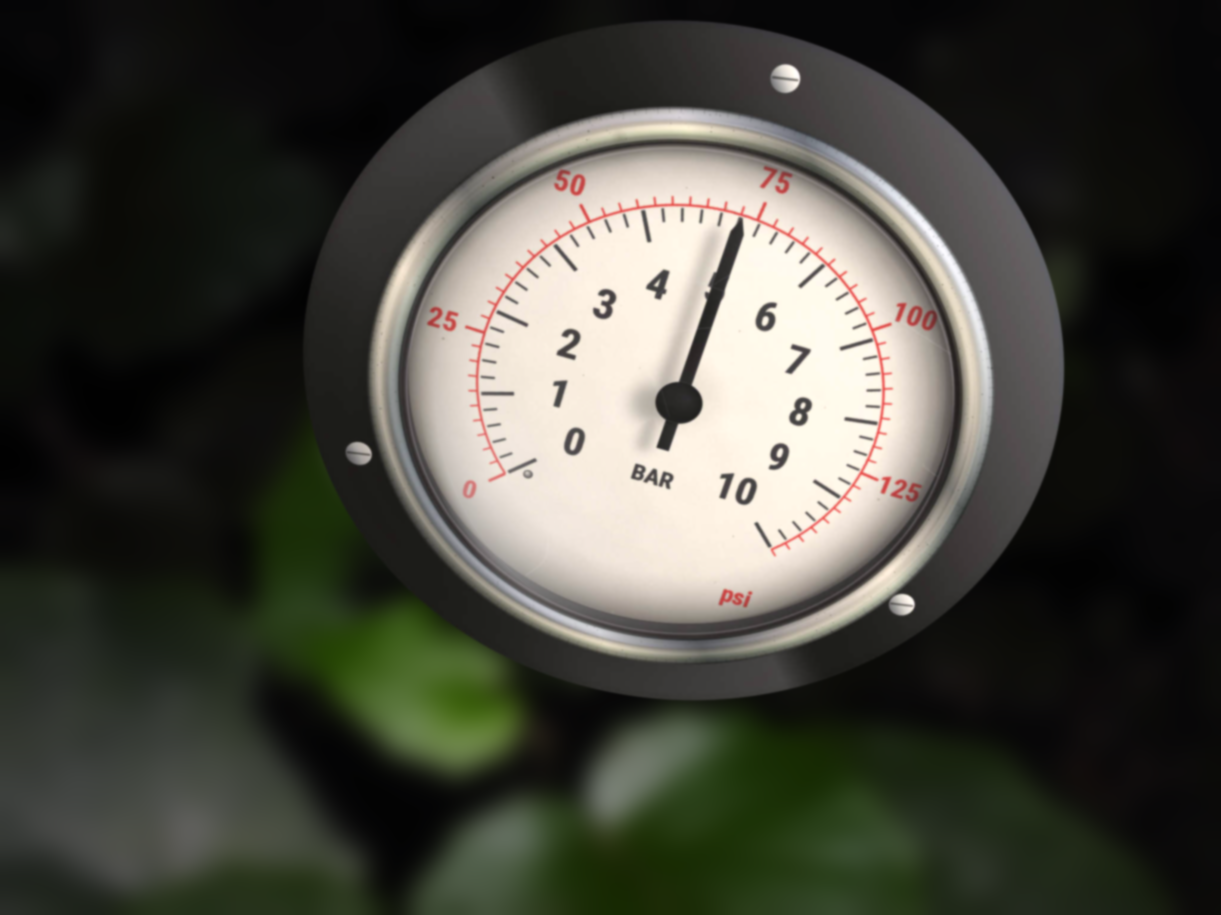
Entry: {"value": 5, "unit": "bar"}
